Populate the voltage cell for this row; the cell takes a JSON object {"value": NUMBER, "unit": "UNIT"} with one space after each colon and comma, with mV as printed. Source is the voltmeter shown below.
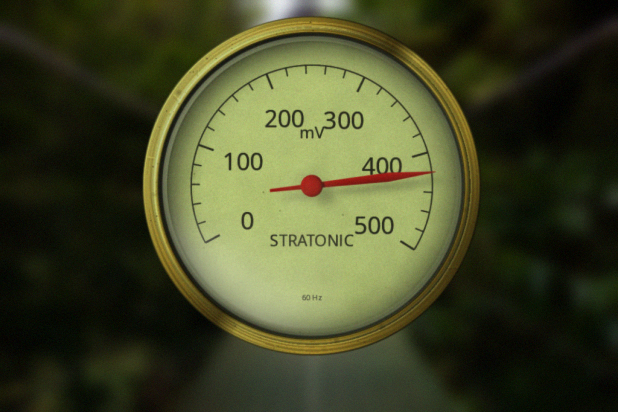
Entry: {"value": 420, "unit": "mV"}
